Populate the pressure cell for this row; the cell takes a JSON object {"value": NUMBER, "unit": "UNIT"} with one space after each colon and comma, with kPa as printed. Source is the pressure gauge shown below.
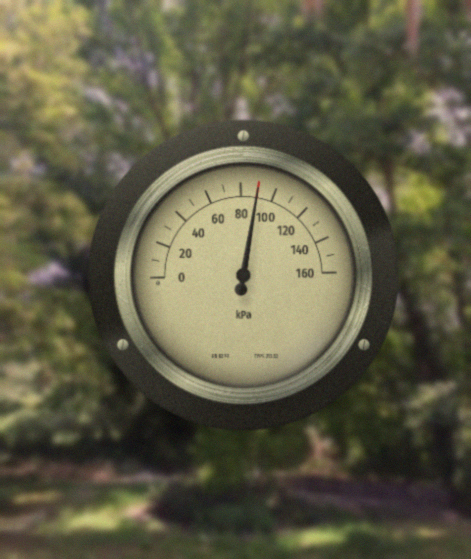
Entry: {"value": 90, "unit": "kPa"}
